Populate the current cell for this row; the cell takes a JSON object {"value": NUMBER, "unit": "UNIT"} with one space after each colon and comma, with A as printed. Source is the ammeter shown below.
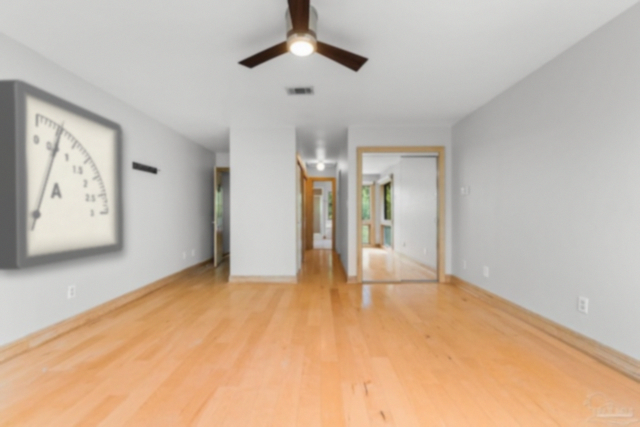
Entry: {"value": 0.5, "unit": "A"}
